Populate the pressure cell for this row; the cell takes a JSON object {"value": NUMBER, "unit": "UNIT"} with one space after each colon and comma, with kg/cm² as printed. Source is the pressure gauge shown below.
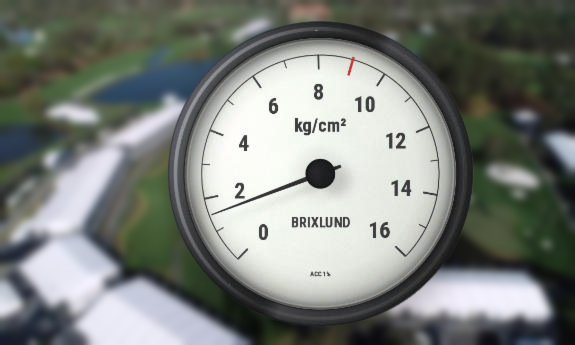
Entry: {"value": 1.5, "unit": "kg/cm²"}
